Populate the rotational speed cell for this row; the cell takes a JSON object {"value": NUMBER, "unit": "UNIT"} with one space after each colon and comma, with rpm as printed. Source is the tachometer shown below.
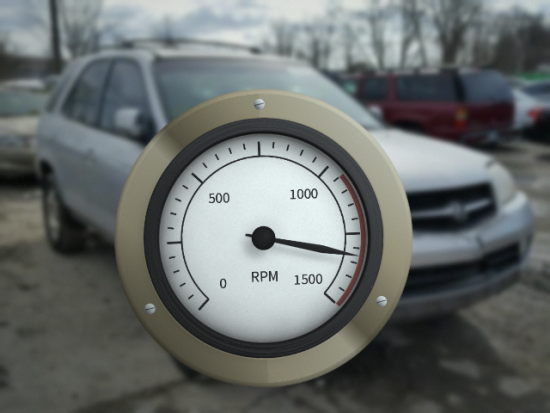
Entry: {"value": 1325, "unit": "rpm"}
